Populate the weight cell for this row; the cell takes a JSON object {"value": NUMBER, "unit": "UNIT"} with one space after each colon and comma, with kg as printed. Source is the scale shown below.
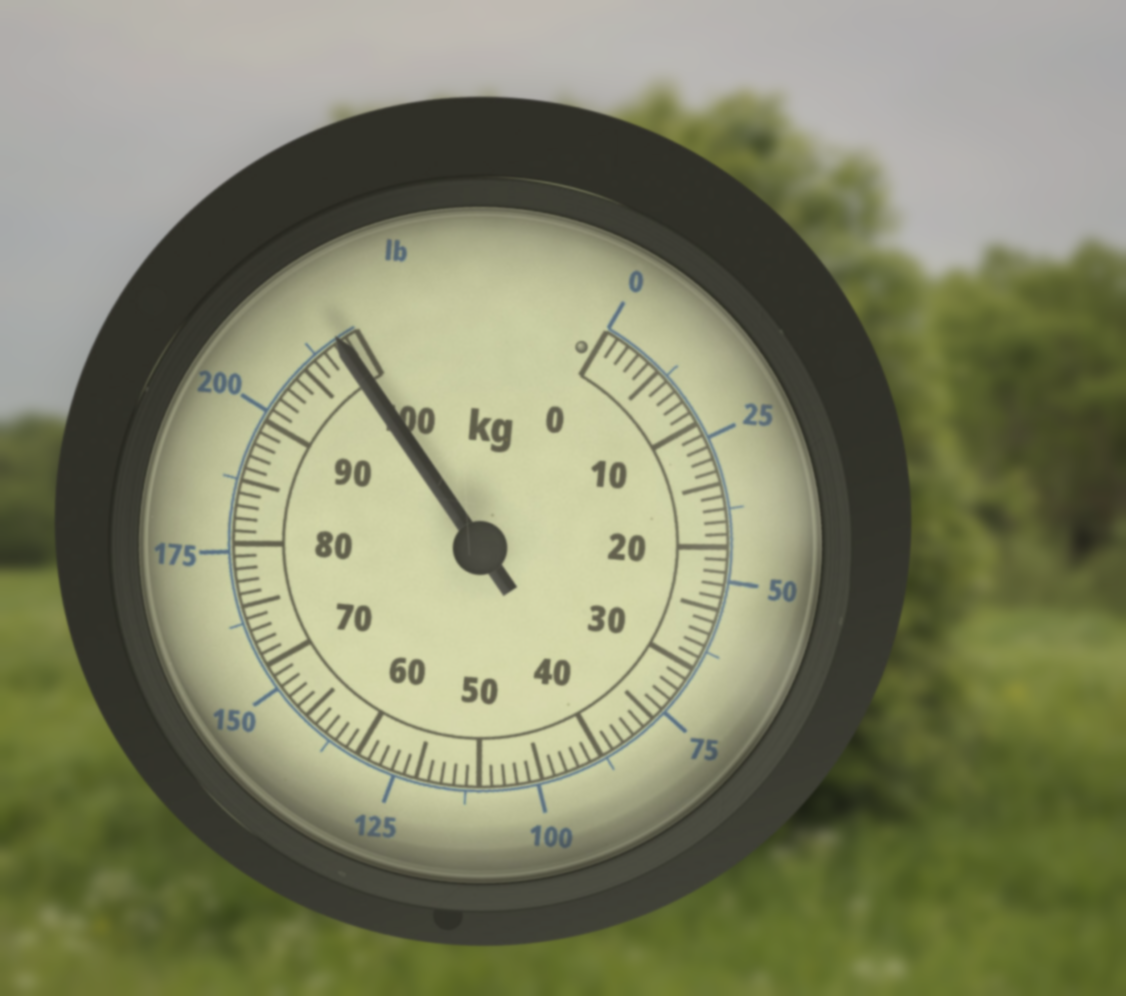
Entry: {"value": 98.5, "unit": "kg"}
